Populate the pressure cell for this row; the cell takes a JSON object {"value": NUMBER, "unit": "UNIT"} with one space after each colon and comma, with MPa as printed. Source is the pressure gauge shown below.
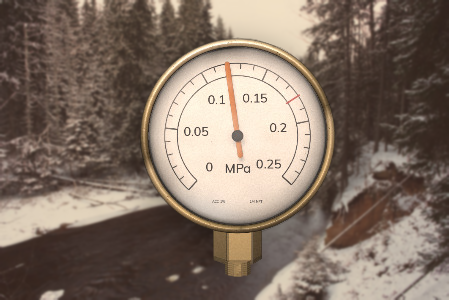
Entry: {"value": 0.12, "unit": "MPa"}
